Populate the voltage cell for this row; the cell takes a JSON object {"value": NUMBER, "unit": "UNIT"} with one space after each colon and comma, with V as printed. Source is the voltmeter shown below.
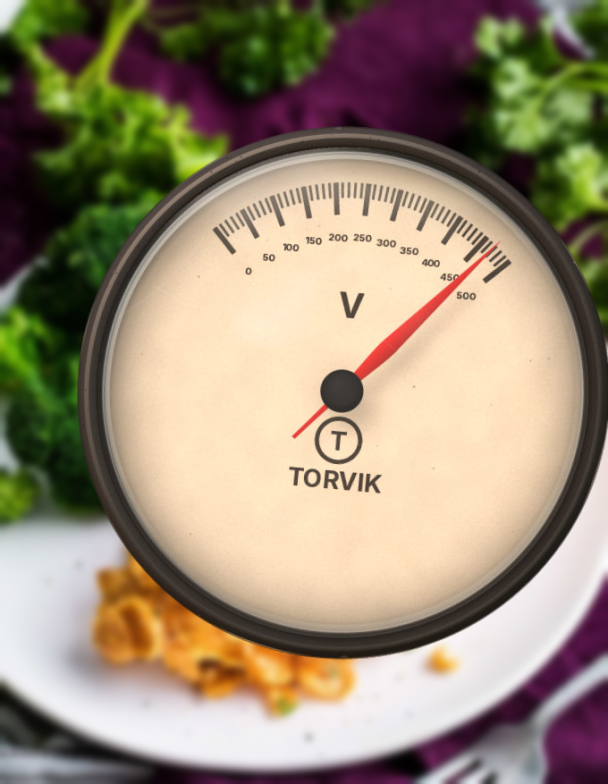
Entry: {"value": 470, "unit": "V"}
